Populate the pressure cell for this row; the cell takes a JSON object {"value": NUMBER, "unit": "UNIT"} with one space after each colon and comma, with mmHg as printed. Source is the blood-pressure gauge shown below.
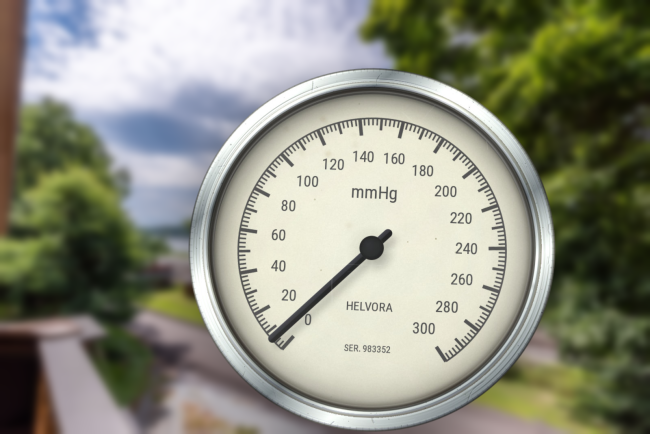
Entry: {"value": 6, "unit": "mmHg"}
